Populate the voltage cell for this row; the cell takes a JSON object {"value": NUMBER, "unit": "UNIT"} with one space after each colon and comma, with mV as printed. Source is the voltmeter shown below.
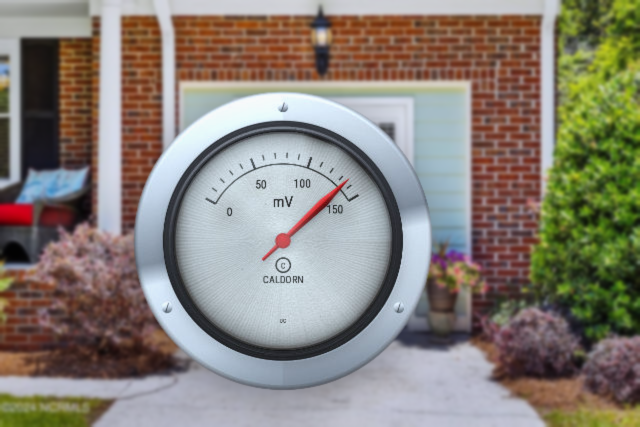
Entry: {"value": 135, "unit": "mV"}
